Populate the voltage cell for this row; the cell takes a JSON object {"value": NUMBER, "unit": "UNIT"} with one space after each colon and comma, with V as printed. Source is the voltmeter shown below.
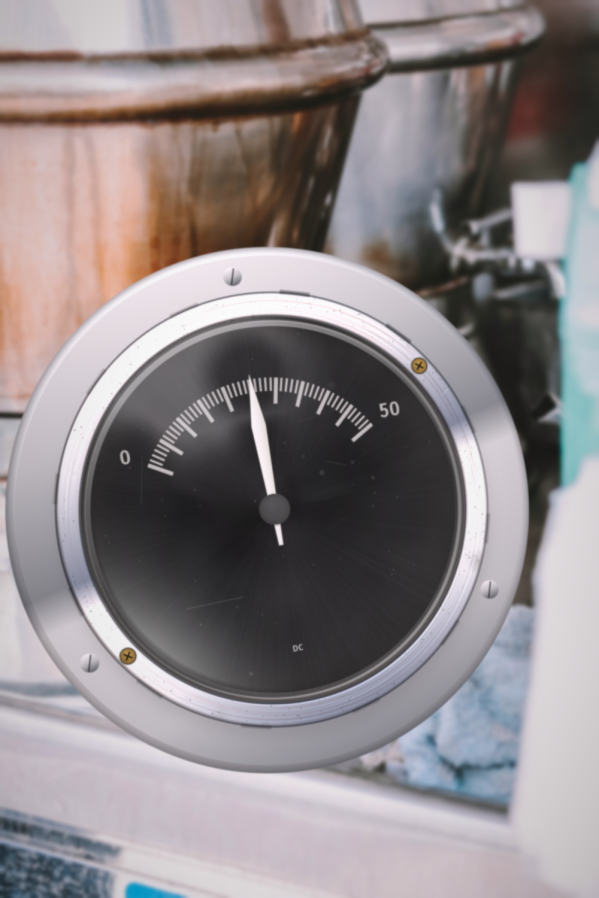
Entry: {"value": 25, "unit": "V"}
